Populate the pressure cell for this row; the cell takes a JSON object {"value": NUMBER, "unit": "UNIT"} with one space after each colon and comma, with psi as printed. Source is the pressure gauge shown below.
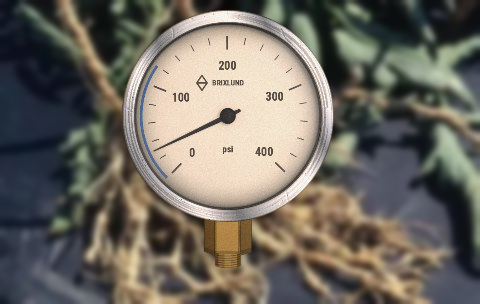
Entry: {"value": 30, "unit": "psi"}
